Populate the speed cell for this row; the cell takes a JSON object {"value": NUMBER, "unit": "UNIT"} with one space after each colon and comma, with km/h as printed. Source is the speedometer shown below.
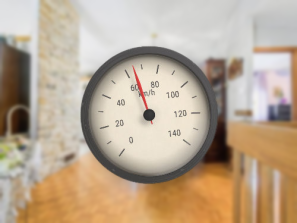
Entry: {"value": 65, "unit": "km/h"}
